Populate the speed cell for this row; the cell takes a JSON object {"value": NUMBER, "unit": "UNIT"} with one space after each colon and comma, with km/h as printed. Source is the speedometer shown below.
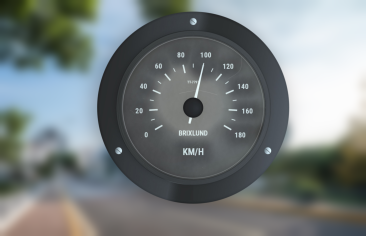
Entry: {"value": 100, "unit": "km/h"}
